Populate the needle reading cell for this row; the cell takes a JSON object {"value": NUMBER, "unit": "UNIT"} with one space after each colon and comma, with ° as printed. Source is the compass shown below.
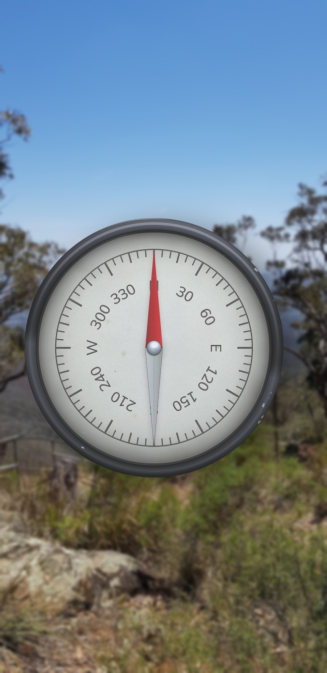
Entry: {"value": 0, "unit": "°"}
